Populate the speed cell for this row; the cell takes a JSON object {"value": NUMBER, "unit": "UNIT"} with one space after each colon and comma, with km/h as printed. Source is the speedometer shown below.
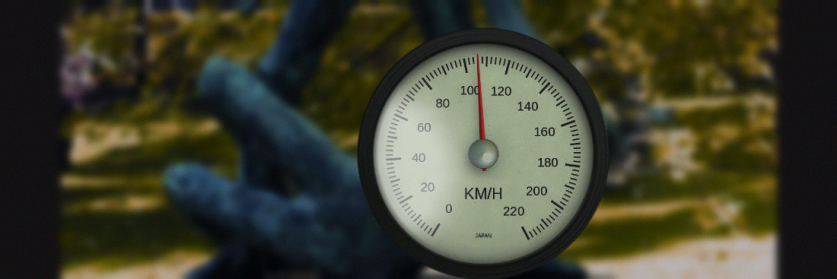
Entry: {"value": 106, "unit": "km/h"}
